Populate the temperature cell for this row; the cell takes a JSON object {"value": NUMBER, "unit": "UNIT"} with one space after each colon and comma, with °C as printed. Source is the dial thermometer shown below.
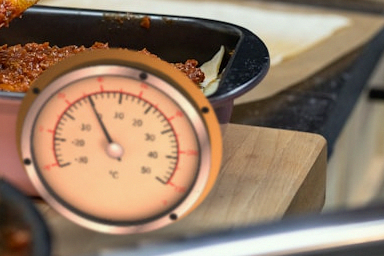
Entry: {"value": 0, "unit": "°C"}
